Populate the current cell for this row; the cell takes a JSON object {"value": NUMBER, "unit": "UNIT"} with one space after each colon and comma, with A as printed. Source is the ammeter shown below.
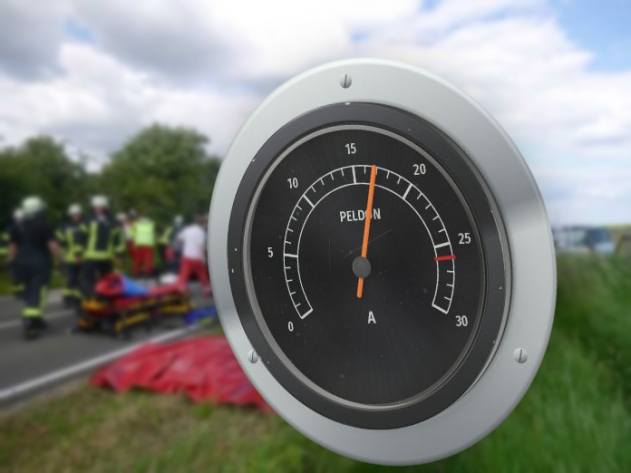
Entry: {"value": 17, "unit": "A"}
